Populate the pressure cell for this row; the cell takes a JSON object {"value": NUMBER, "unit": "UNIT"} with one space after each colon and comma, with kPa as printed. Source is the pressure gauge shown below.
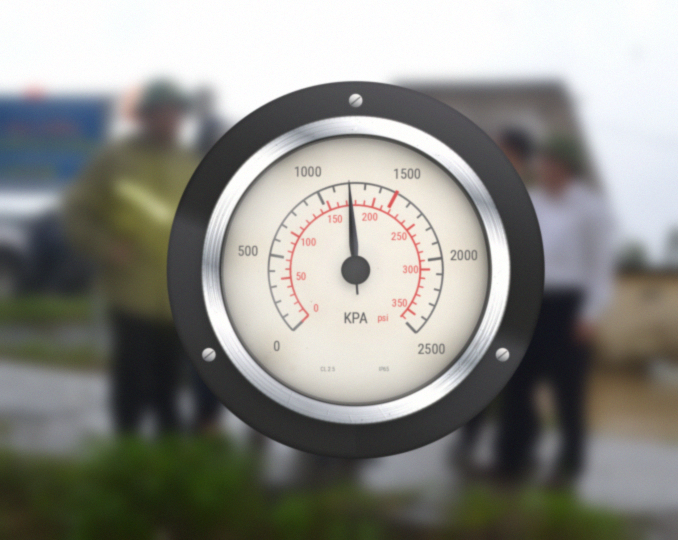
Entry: {"value": 1200, "unit": "kPa"}
